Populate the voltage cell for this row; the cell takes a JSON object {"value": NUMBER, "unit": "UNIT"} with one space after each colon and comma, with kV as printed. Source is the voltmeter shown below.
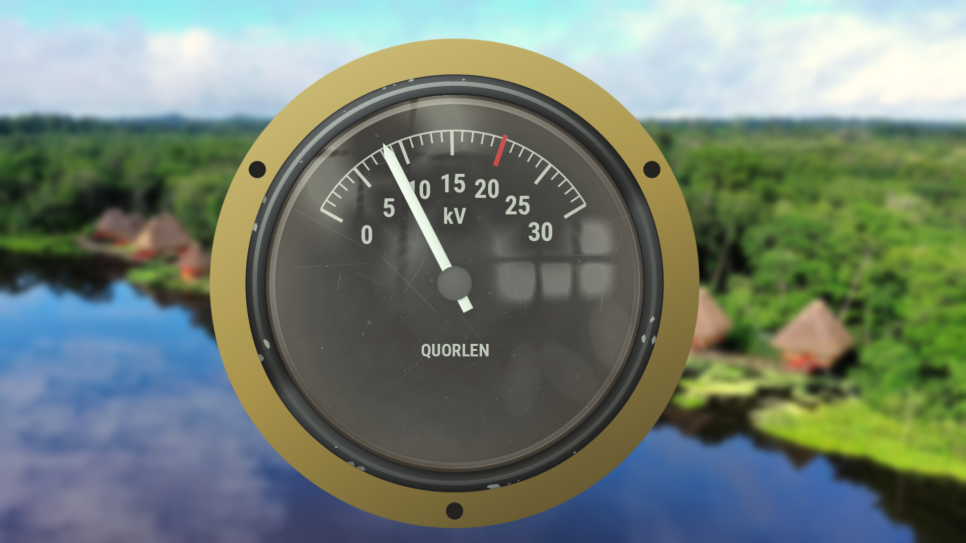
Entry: {"value": 8.5, "unit": "kV"}
